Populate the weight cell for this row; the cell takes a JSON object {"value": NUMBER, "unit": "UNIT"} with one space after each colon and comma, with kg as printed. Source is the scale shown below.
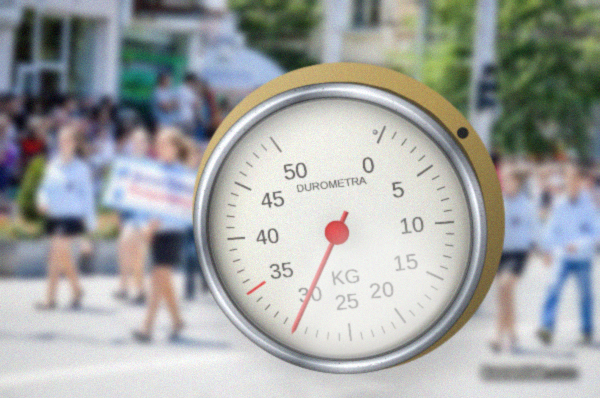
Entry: {"value": 30, "unit": "kg"}
